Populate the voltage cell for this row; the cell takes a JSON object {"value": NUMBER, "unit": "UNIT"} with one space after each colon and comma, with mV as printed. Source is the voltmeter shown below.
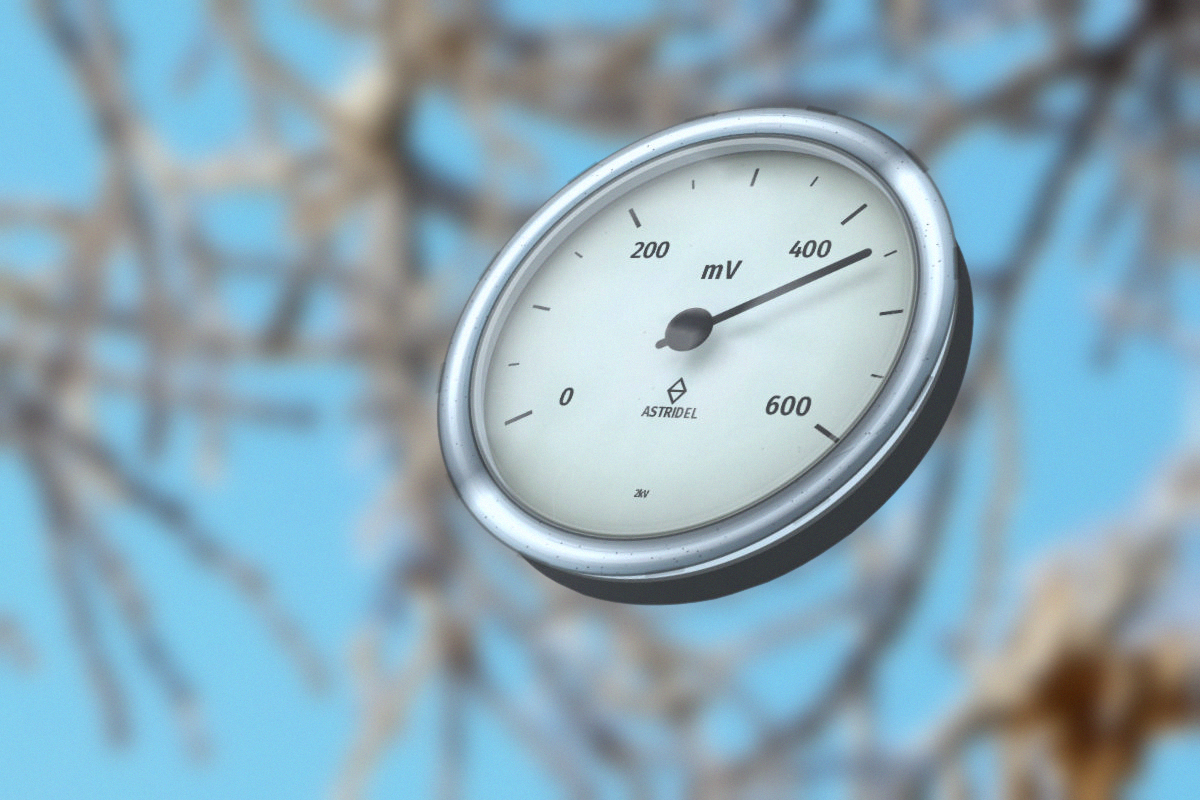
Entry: {"value": 450, "unit": "mV"}
